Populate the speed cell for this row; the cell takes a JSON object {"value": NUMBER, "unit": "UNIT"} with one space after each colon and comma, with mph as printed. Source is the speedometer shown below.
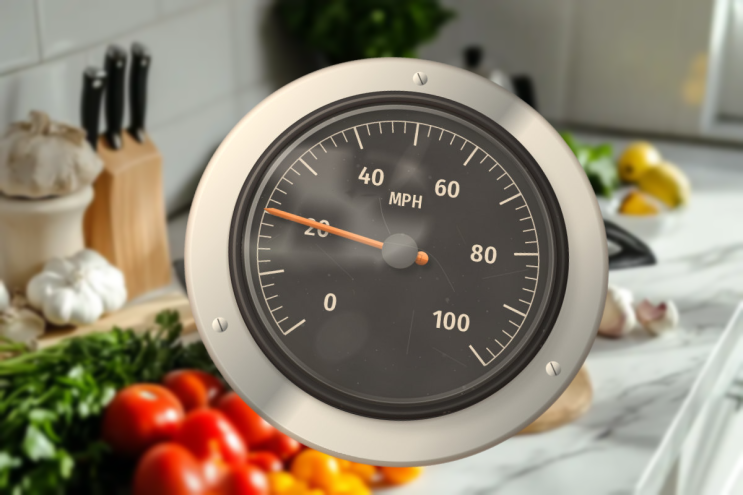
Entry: {"value": 20, "unit": "mph"}
